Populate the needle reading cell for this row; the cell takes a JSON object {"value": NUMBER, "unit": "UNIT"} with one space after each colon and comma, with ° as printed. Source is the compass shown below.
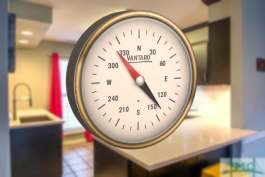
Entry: {"value": 320, "unit": "°"}
